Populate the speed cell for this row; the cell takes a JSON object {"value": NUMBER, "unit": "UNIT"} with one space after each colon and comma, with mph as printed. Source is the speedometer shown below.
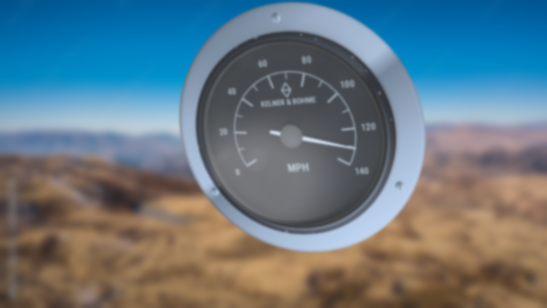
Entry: {"value": 130, "unit": "mph"}
